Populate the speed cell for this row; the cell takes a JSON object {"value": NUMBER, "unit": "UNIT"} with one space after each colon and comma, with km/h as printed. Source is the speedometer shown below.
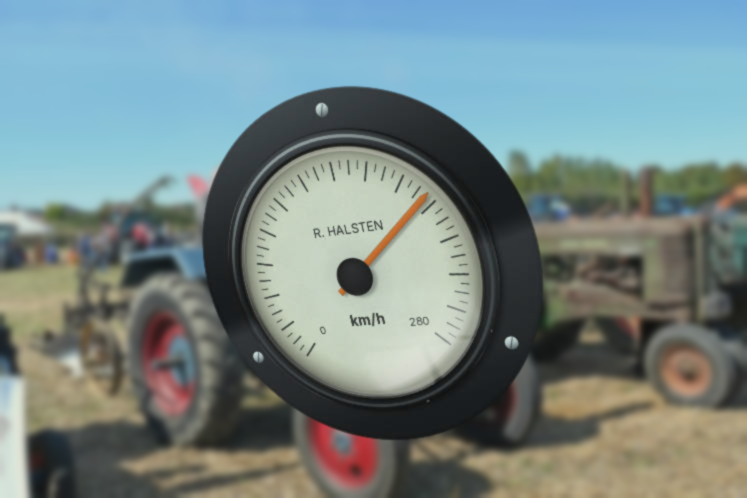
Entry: {"value": 195, "unit": "km/h"}
